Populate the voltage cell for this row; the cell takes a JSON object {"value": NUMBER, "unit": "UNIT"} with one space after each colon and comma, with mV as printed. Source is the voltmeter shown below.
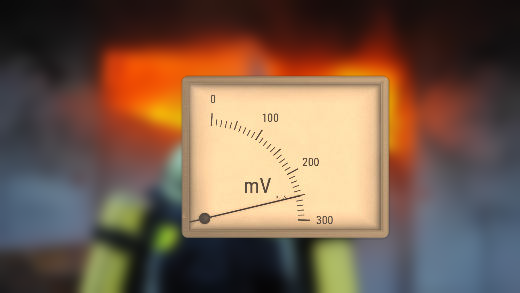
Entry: {"value": 250, "unit": "mV"}
